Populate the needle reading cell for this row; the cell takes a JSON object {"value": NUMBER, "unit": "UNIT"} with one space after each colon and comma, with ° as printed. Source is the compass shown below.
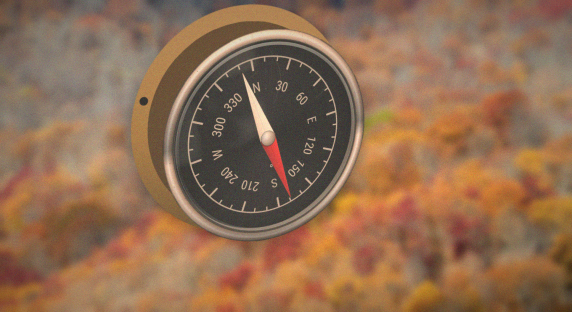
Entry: {"value": 170, "unit": "°"}
